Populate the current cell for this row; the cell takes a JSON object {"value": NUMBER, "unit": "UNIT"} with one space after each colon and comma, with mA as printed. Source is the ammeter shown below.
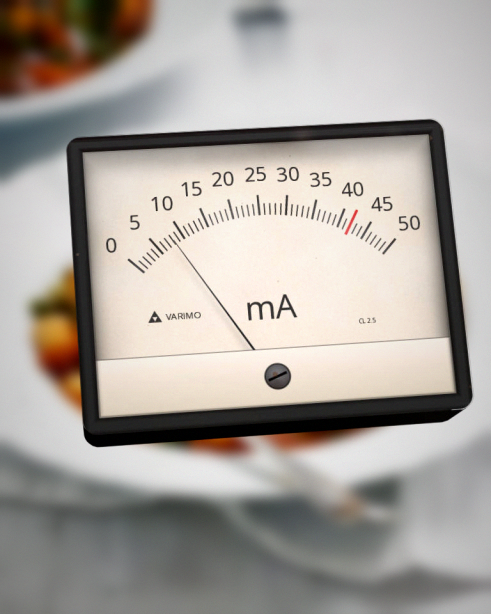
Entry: {"value": 8, "unit": "mA"}
